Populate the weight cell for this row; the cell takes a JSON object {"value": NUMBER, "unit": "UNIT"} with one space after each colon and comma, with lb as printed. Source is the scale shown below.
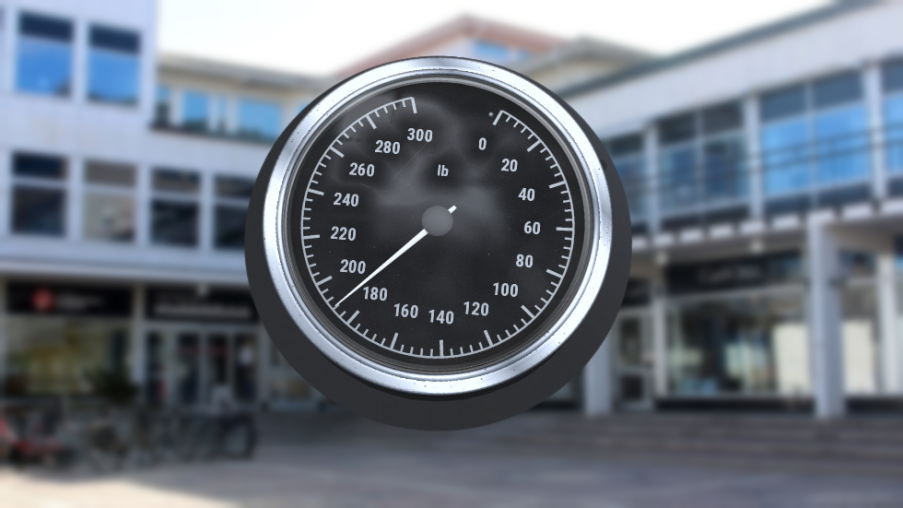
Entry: {"value": 188, "unit": "lb"}
